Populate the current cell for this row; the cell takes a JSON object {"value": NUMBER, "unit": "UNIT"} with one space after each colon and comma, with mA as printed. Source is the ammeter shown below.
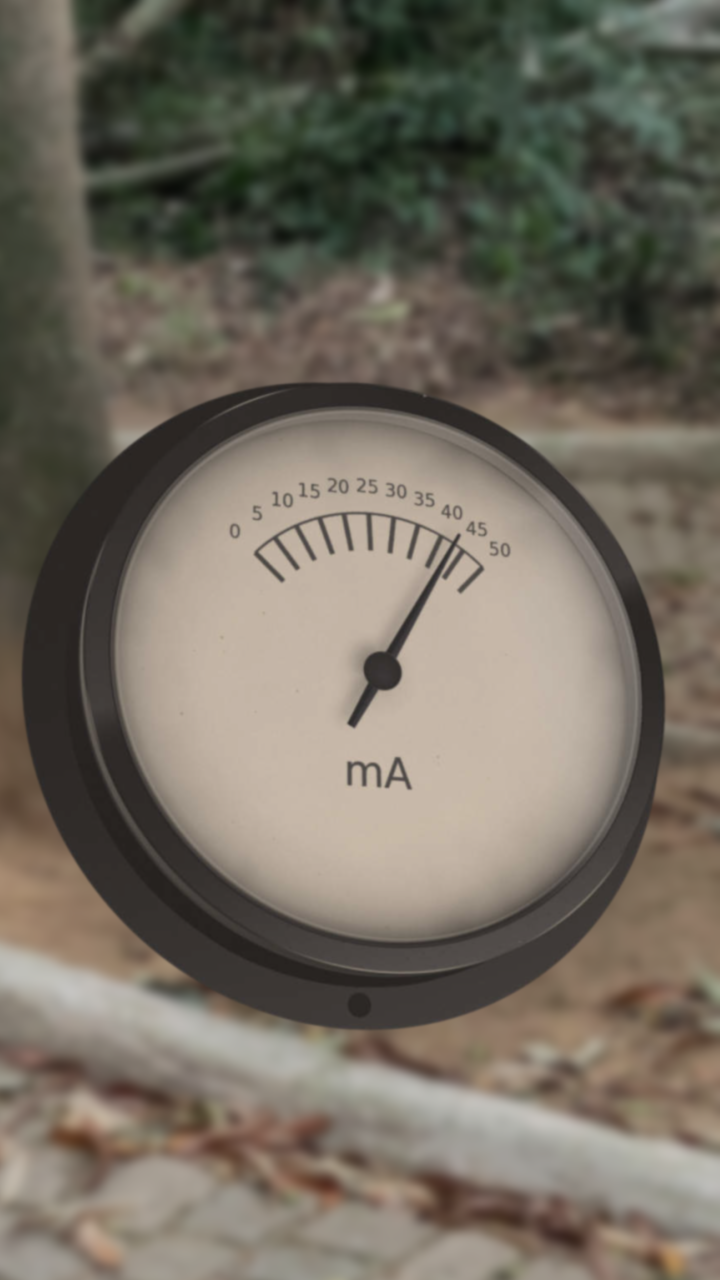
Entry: {"value": 42.5, "unit": "mA"}
